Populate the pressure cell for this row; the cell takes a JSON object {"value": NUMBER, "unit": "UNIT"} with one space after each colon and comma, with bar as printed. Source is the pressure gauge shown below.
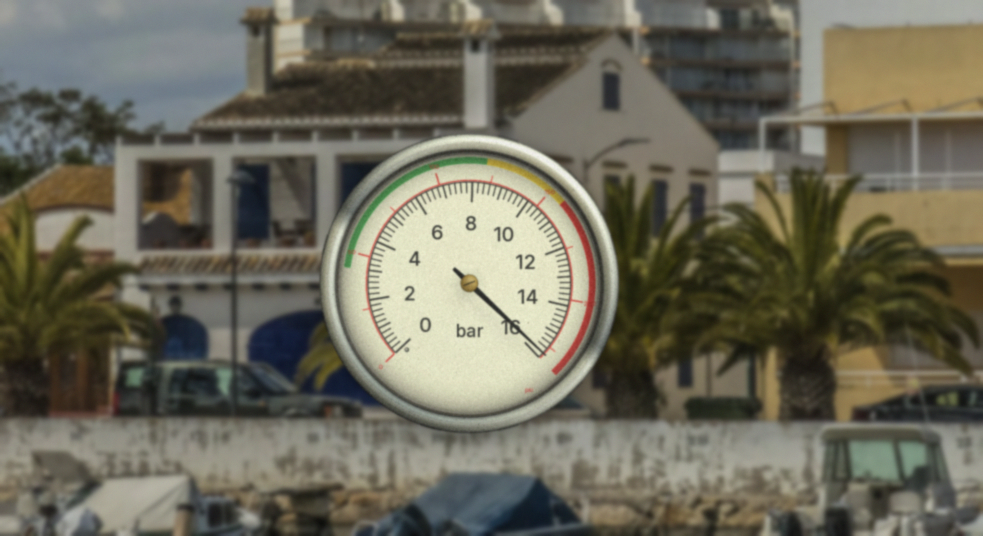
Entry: {"value": 15.8, "unit": "bar"}
